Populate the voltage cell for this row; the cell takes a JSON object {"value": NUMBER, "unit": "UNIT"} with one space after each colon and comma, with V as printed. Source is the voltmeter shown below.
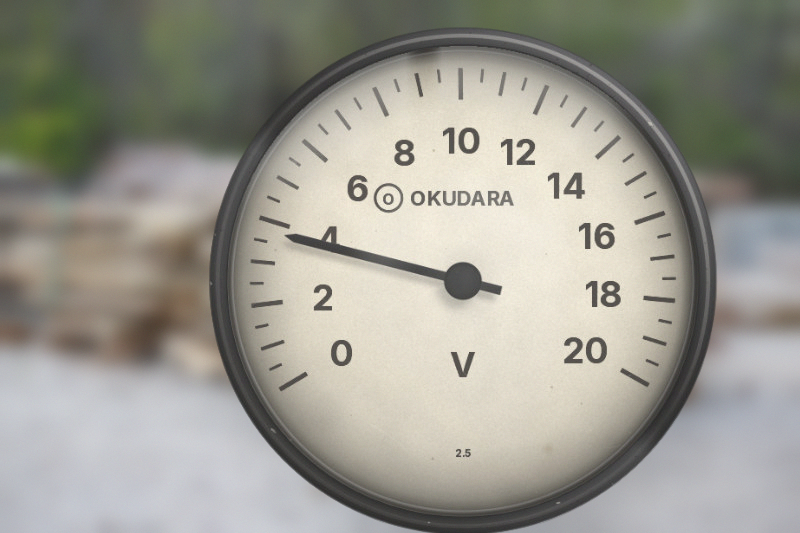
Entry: {"value": 3.75, "unit": "V"}
